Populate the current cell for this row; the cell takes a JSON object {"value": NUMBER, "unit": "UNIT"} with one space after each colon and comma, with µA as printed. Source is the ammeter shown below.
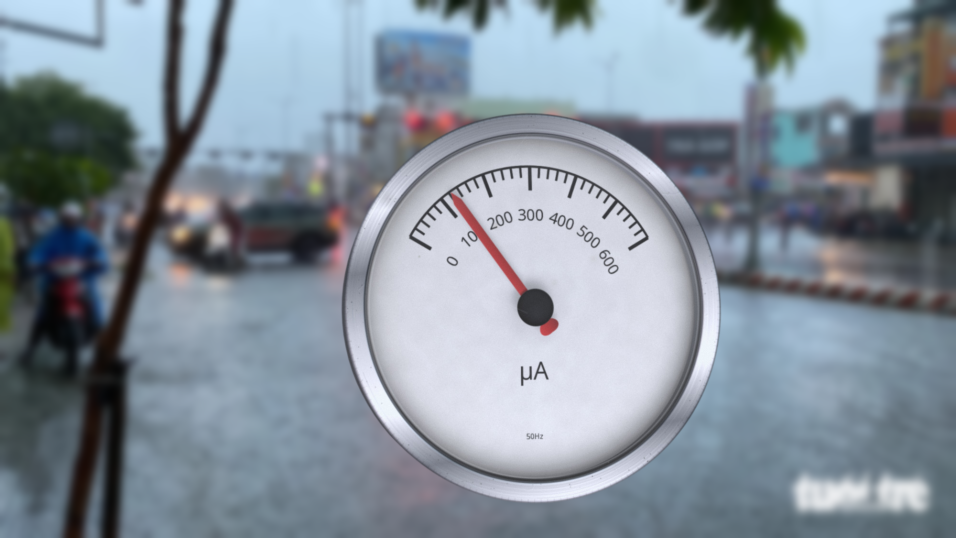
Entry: {"value": 120, "unit": "µA"}
